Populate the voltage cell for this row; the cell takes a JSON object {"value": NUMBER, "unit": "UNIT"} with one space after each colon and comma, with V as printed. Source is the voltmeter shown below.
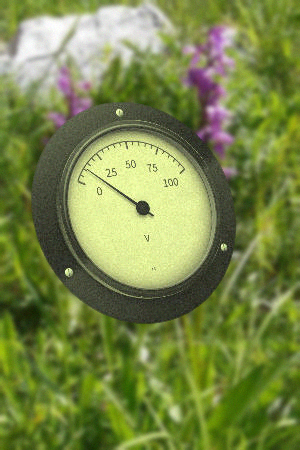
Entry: {"value": 10, "unit": "V"}
